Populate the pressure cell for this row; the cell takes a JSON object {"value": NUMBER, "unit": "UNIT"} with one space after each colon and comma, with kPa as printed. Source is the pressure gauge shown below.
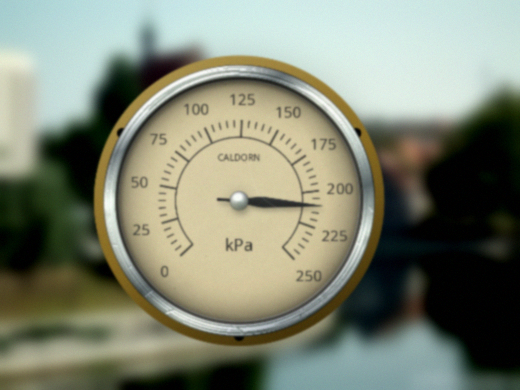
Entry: {"value": 210, "unit": "kPa"}
